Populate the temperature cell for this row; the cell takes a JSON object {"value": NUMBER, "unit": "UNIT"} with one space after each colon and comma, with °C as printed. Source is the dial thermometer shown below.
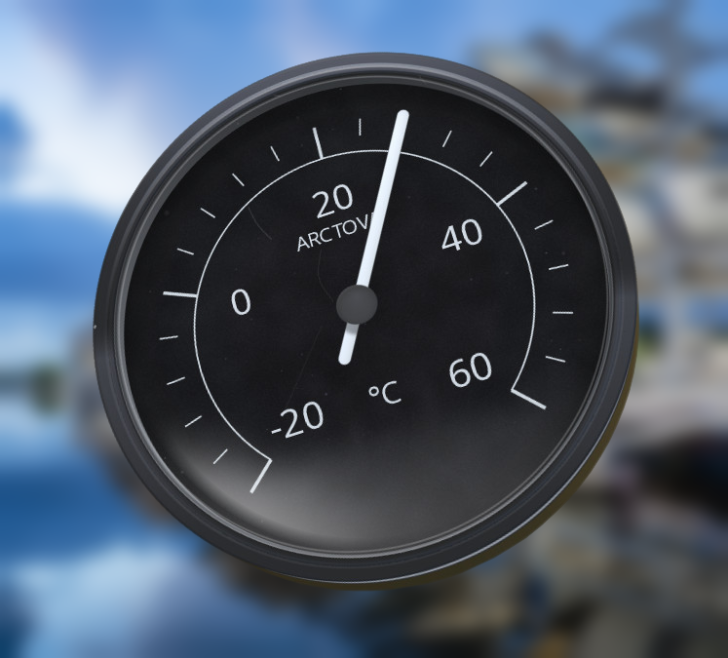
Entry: {"value": 28, "unit": "°C"}
